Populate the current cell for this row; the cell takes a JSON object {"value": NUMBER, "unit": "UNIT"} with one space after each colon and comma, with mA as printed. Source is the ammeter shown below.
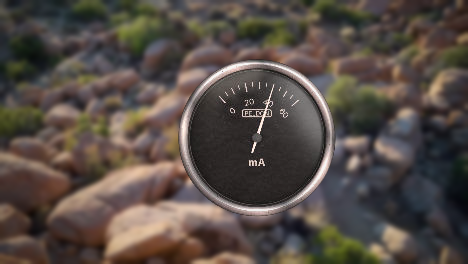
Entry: {"value": 40, "unit": "mA"}
